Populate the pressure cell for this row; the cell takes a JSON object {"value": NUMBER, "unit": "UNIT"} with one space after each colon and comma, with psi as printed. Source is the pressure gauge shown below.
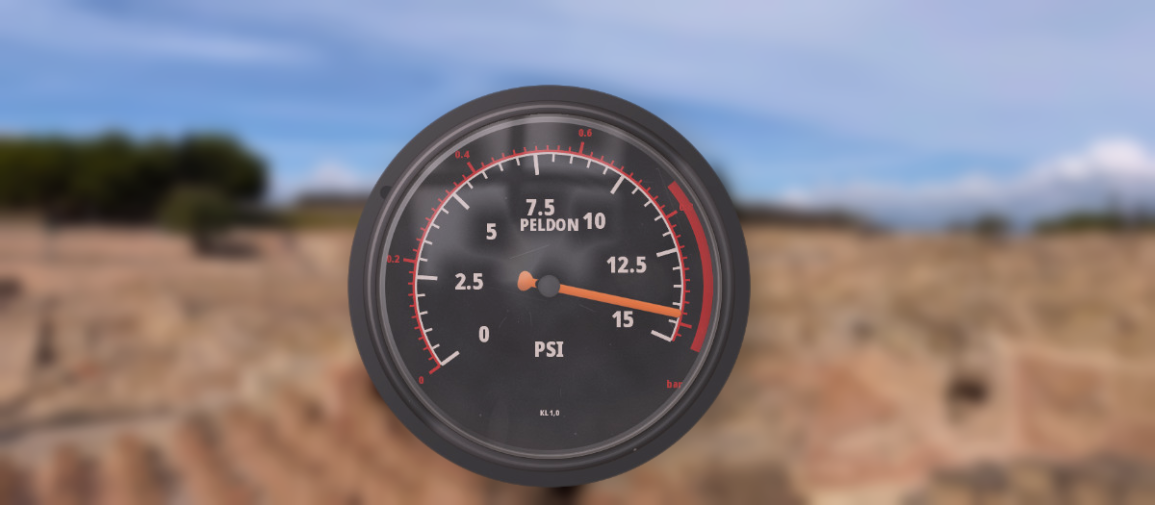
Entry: {"value": 14.25, "unit": "psi"}
